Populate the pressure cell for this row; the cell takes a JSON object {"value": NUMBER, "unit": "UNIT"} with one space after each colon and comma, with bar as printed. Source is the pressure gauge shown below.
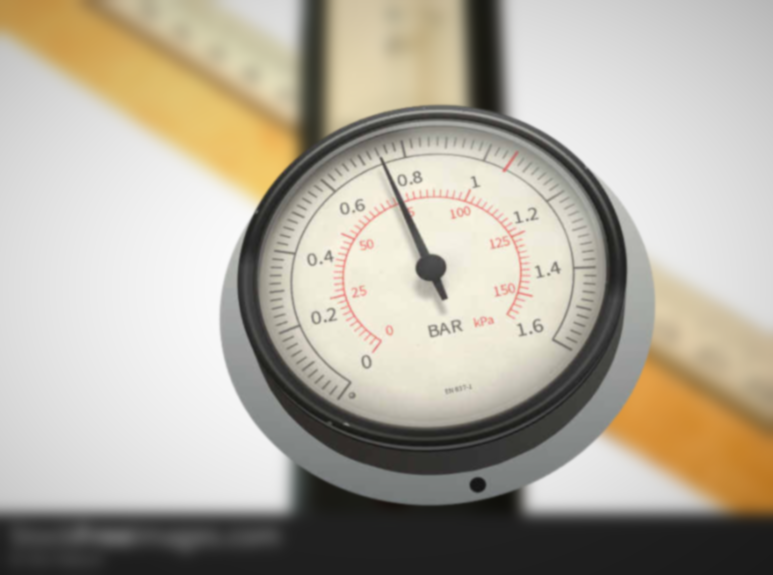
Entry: {"value": 0.74, "unit": "bar"}
